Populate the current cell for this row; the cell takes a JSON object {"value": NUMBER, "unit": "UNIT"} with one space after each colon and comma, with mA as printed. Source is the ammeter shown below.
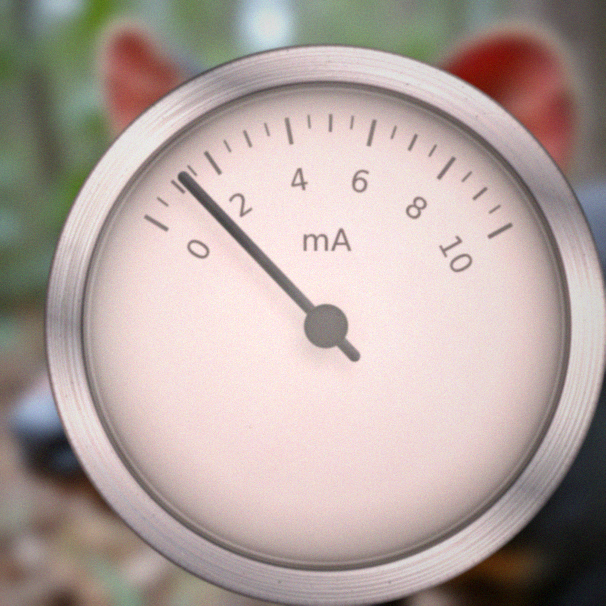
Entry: {"value": 1.25, "unit": "mA"}
